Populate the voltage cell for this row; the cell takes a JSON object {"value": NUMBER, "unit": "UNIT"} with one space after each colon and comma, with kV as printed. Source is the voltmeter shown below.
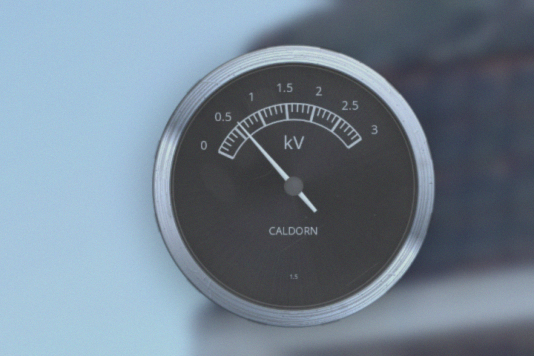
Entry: {"value": 0.6, "unit": "kV"}
